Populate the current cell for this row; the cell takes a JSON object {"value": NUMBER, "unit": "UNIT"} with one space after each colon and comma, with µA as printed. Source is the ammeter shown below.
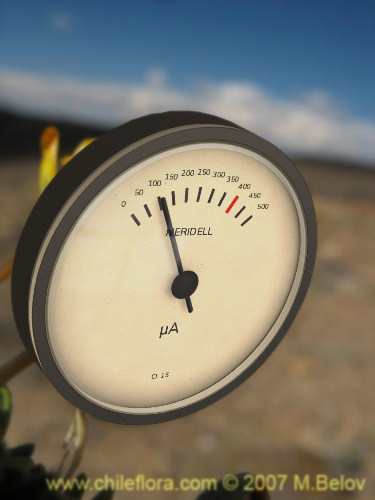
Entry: {"value": 100, "unit": "µA"}
